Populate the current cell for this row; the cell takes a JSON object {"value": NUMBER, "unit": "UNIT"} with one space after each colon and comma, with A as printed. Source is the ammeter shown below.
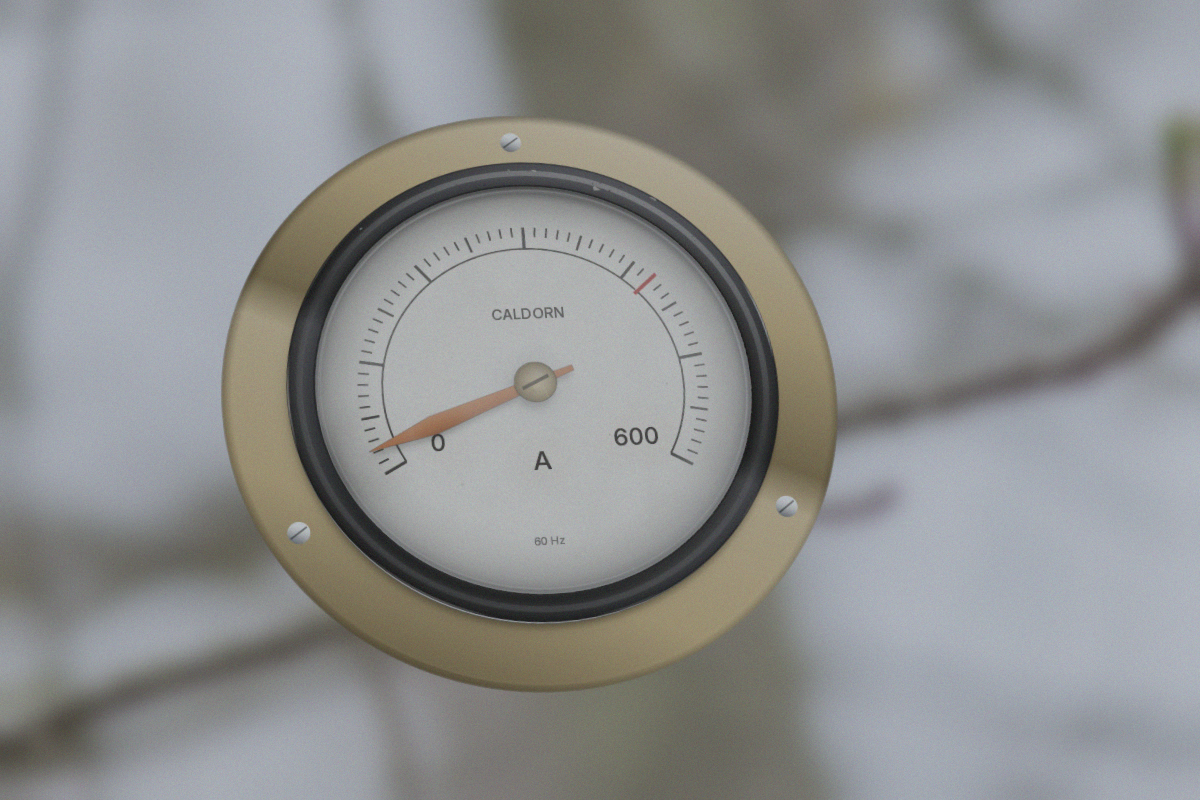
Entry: {"value": 20, "unit": "A"}
